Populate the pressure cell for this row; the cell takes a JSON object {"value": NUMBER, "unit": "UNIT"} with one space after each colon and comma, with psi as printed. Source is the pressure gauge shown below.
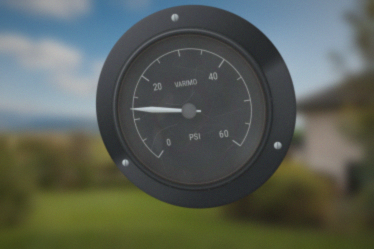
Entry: {"value": 12.5, "unit": "psi"}
